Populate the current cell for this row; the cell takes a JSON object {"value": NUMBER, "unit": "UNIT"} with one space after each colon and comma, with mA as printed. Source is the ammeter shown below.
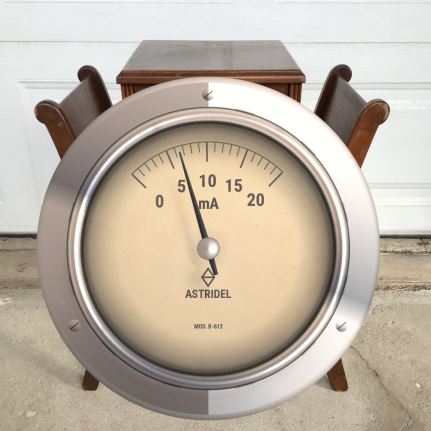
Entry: {"value": 6.5, "unit": "mA"}
